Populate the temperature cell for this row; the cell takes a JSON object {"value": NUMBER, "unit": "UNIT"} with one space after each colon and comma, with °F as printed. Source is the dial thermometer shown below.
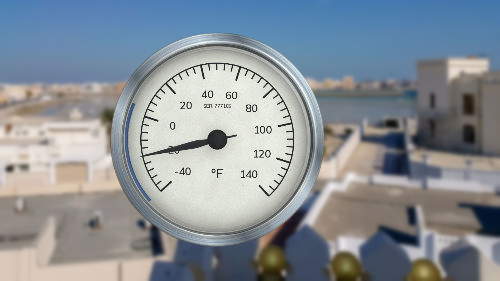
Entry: {"value": -20, "unit": "°F"}
